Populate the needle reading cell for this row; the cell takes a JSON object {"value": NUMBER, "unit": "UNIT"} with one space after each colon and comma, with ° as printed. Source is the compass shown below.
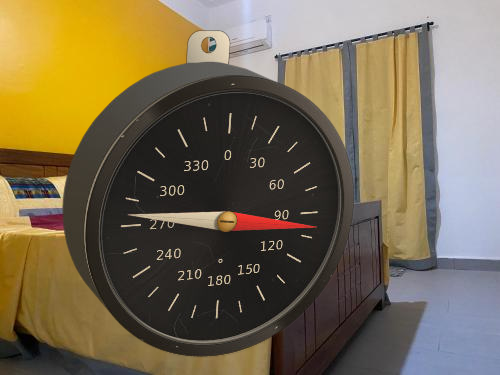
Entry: {"value": 97.5, "unit": "°"}
